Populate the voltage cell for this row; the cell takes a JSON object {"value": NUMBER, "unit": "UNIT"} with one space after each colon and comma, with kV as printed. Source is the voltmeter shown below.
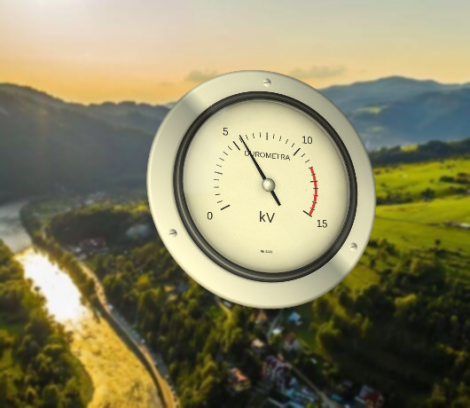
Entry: {"value": 5.5, "unit": "kV"}
